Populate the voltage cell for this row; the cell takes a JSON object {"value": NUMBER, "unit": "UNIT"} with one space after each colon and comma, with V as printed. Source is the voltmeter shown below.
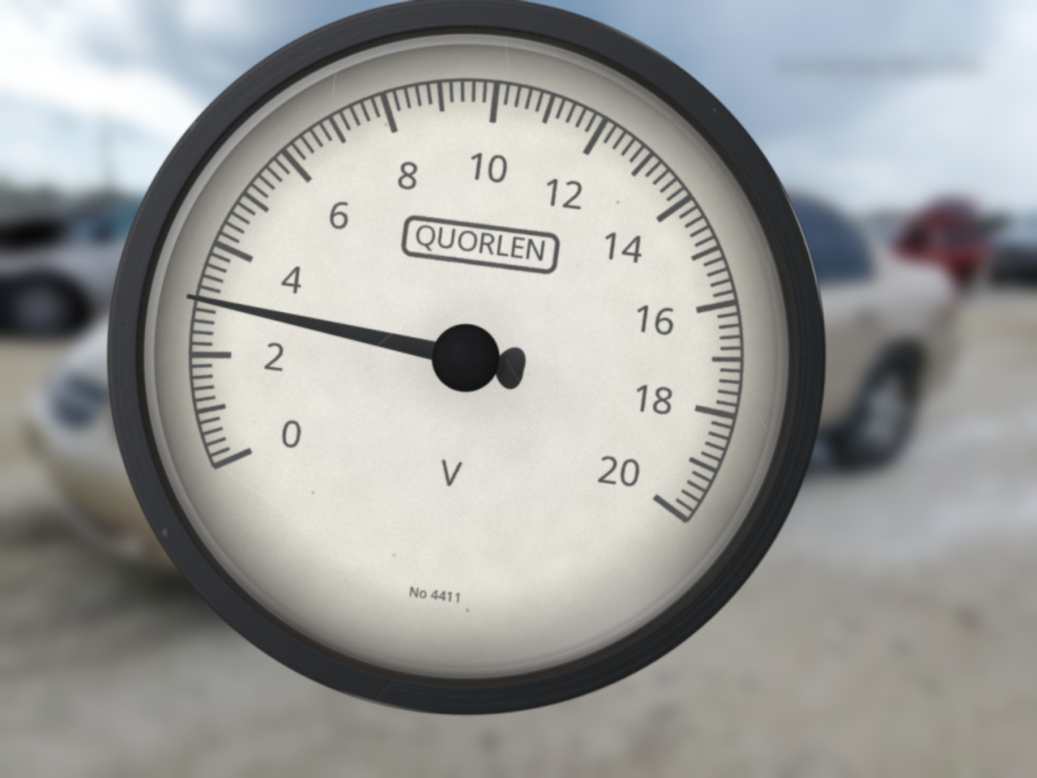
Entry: {"value": 3, "unit": "V"}
